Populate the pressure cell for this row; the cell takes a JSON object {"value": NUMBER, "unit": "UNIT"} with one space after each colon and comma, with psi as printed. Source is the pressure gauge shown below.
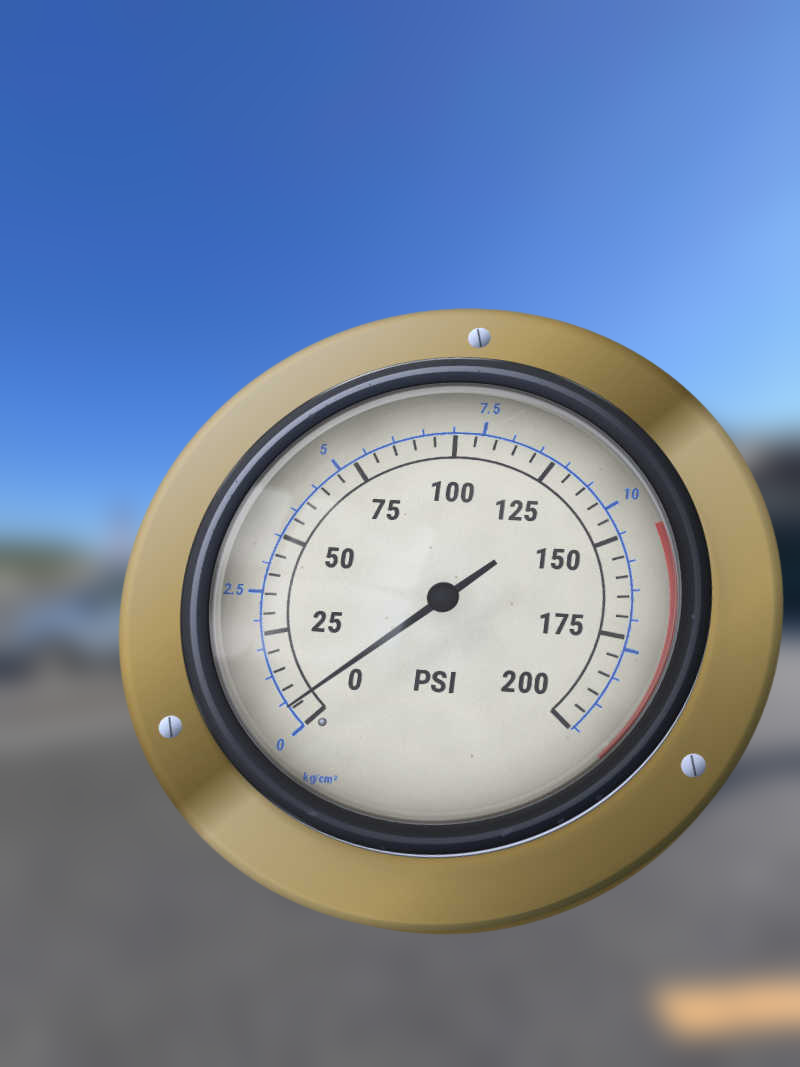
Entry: {"value": 5, "unit": "psi"}
